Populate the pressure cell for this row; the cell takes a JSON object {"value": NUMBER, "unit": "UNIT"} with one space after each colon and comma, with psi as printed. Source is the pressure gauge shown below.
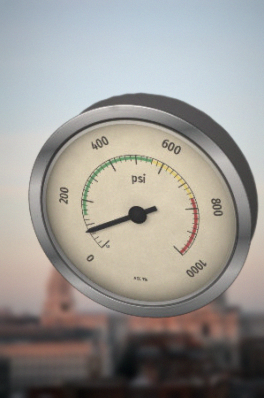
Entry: {"value": 80, "unit": "psi"}
